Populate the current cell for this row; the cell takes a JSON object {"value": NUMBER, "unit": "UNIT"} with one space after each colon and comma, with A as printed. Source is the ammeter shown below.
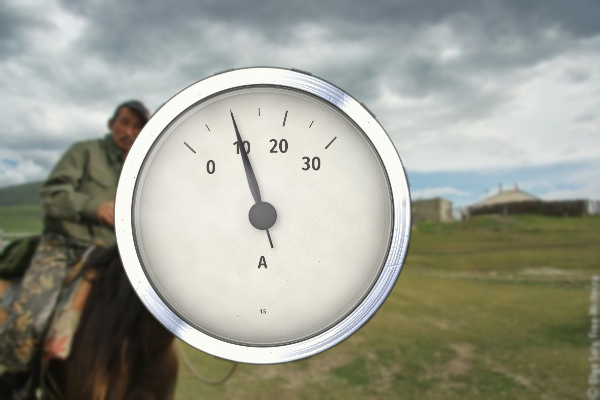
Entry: {"value": 10, "unit": "A"}
